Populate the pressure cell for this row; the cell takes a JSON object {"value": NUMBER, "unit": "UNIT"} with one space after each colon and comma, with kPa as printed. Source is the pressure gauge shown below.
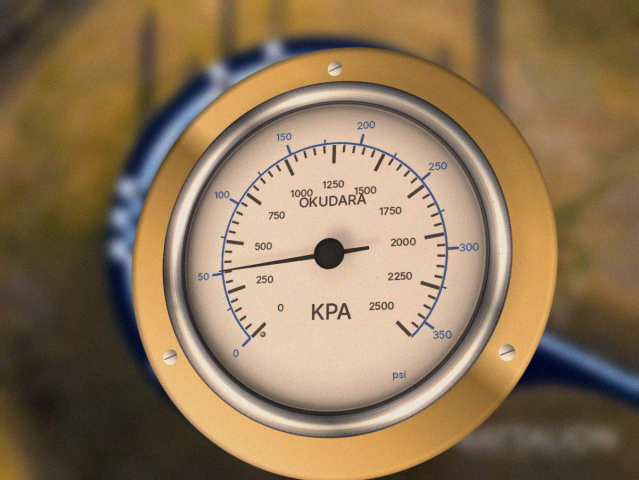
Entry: {"value": 350, "unit": "kPa"}
